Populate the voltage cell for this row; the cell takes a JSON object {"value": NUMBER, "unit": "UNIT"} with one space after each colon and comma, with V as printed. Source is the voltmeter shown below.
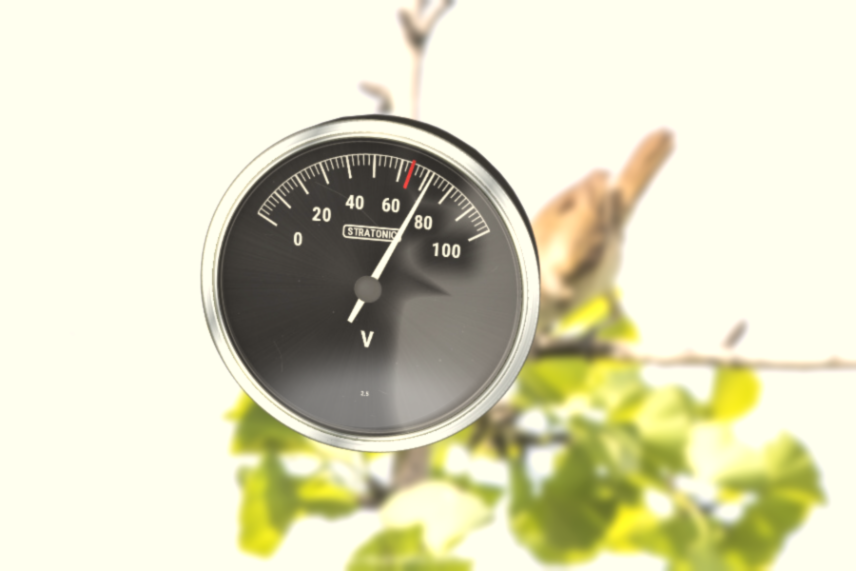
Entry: {"value": 72, "unit": "V"}
